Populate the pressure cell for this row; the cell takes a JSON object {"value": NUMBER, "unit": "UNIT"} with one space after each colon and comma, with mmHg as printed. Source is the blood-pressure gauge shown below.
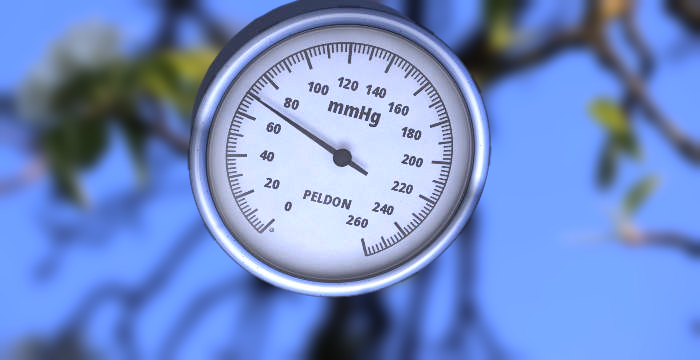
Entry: {"value": 70, "unit": "mmHg"}
